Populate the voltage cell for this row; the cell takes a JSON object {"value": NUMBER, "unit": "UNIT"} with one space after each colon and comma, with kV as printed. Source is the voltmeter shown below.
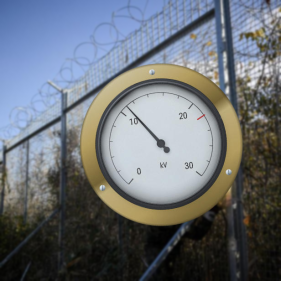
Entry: {"value": 11, "unit": "kV"}
